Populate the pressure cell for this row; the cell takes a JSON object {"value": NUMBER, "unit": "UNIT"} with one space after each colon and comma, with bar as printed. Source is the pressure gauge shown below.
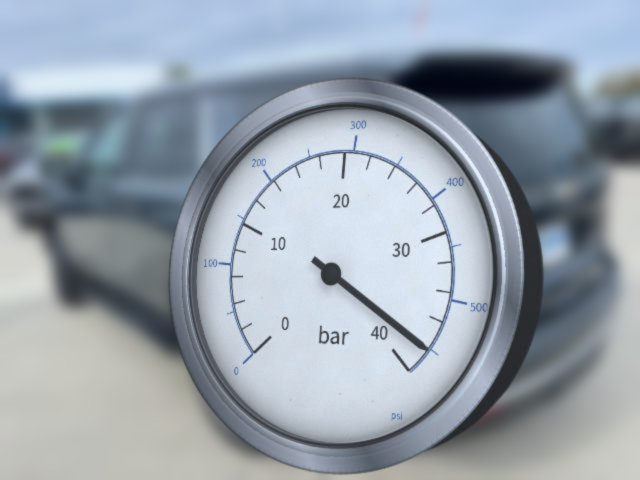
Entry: {"value": 38, "unit": "bar"}
